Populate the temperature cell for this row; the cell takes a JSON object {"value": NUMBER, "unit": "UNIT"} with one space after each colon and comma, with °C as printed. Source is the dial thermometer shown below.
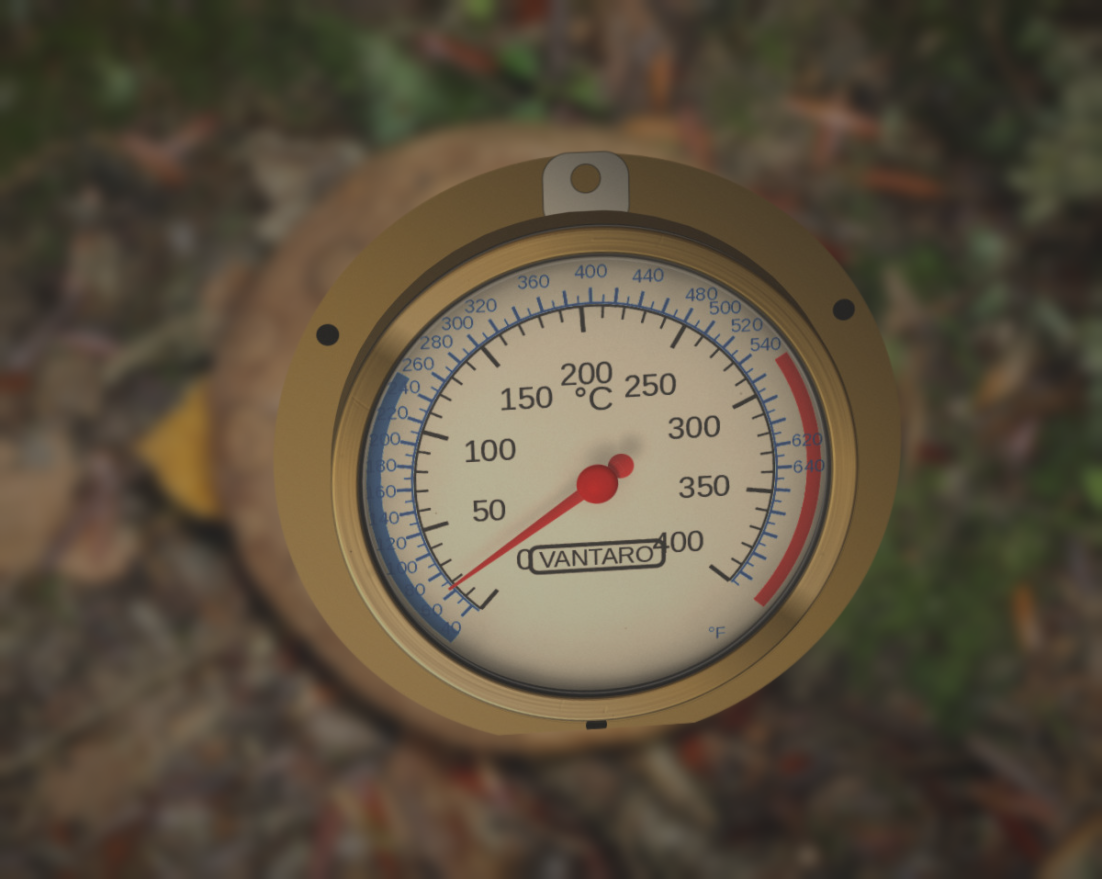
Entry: {"value": 20, "unit": "°C"}
